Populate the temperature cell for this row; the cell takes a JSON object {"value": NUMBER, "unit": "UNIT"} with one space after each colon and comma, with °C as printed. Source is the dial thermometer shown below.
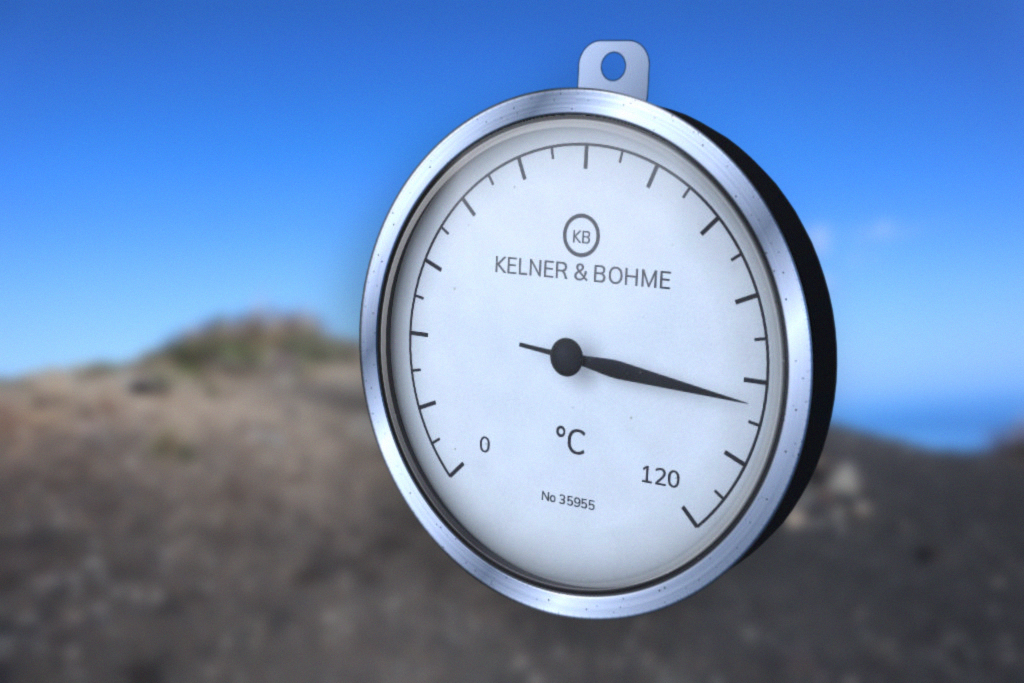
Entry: {"value": 102.5, "unit": "°C"}
